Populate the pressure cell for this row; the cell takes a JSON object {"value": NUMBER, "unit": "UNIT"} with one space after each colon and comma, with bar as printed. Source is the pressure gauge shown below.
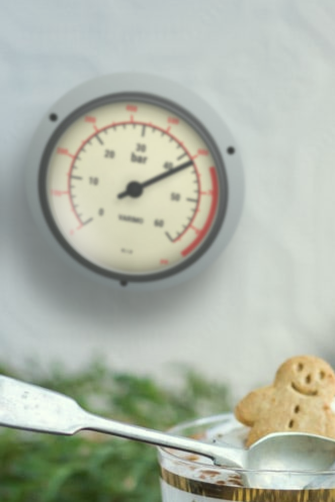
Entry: {"value": 42, "unit": "bar"}
